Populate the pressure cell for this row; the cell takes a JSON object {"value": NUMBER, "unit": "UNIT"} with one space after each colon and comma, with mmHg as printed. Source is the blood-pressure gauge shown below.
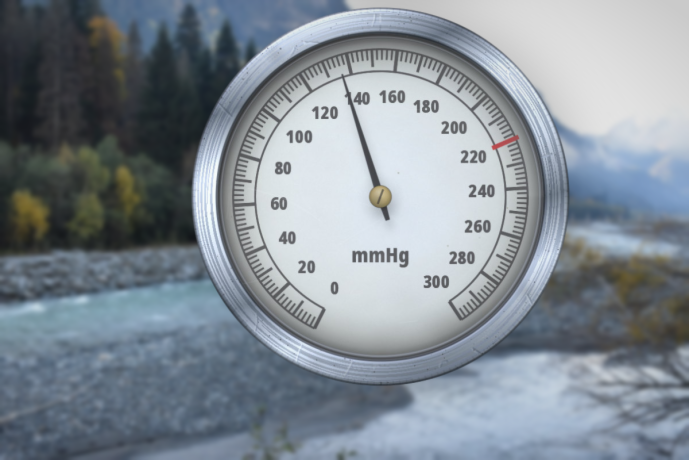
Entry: {"value": 136, "unit": "mmHg"}
